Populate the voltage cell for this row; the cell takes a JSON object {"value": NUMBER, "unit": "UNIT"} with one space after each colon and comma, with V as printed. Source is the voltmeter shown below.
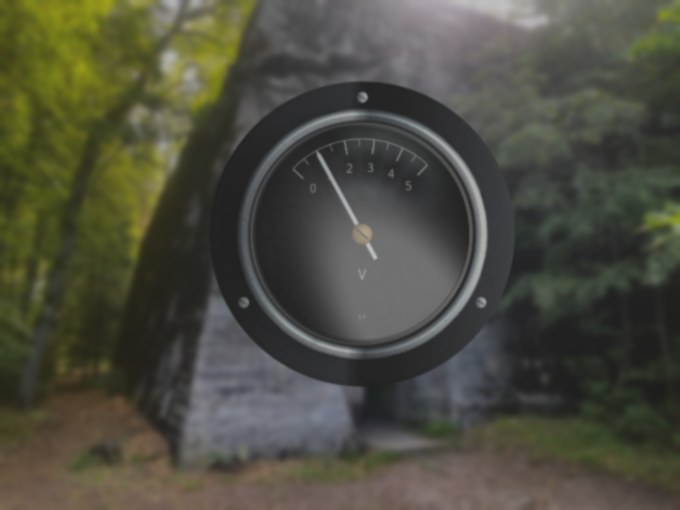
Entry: {"value": 1, "unit": "V"}
